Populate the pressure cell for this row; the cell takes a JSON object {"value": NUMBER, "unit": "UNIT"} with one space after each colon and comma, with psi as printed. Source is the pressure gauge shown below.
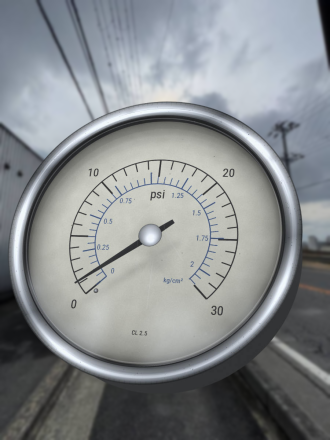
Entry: {"value": 1, "unit": "psi"}
